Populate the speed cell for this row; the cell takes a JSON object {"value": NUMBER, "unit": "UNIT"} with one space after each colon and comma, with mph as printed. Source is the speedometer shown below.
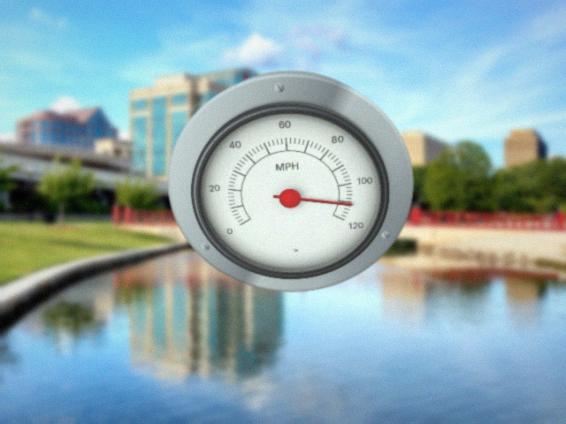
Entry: {"value": 110, "unit": "mph"}
